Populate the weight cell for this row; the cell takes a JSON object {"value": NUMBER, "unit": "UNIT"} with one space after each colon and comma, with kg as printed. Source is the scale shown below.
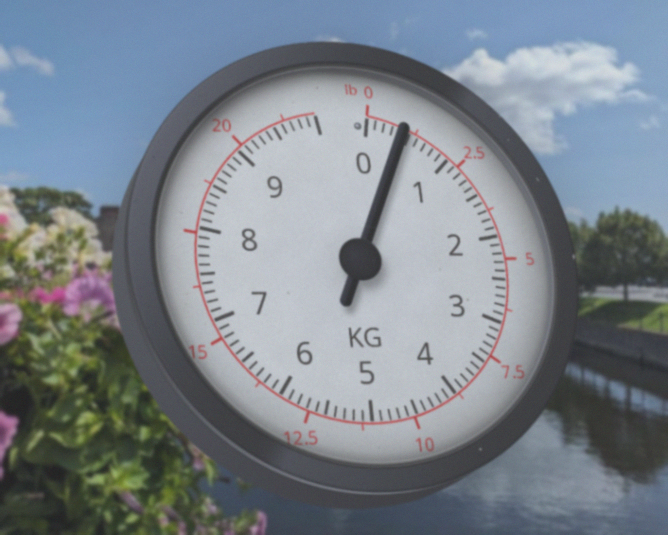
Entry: {"value": 0.4, "unit": "kg"}
